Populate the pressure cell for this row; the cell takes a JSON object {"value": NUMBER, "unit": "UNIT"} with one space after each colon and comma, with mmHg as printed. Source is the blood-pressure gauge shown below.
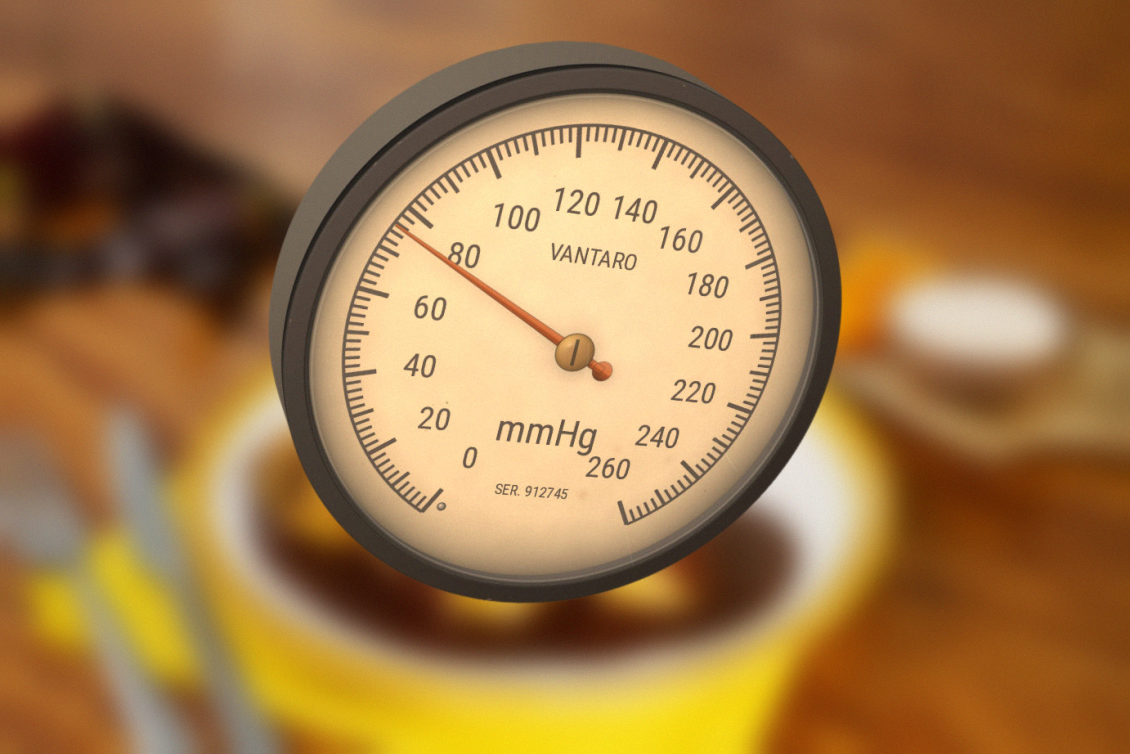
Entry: {"value": 76, "unit": "mmHg"}
